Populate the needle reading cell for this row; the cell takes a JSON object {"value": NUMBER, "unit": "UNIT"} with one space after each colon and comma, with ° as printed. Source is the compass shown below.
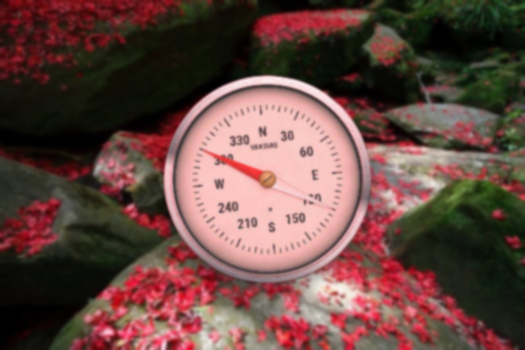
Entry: {"value": 300, "unit": "°"}
